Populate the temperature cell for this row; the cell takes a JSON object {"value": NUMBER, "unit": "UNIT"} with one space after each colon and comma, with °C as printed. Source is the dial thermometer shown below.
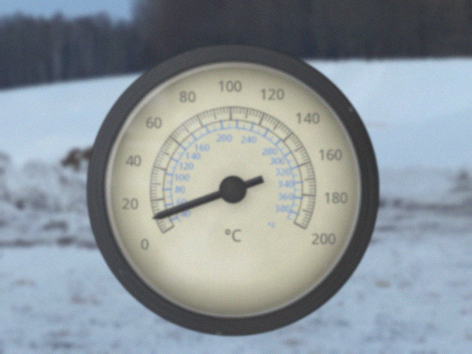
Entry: {"value": 10, "unit": "°C"}
